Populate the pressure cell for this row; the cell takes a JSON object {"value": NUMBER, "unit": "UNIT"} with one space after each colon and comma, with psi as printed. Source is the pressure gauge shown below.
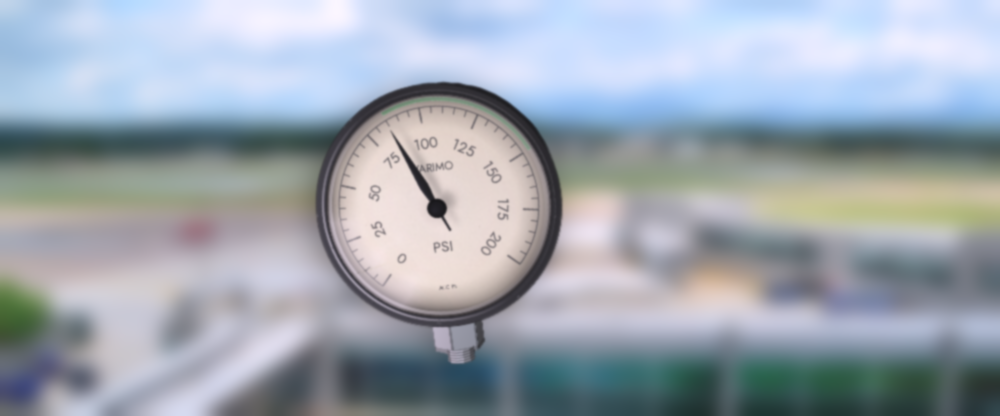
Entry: {"value": 85, "unit": "psi"}
